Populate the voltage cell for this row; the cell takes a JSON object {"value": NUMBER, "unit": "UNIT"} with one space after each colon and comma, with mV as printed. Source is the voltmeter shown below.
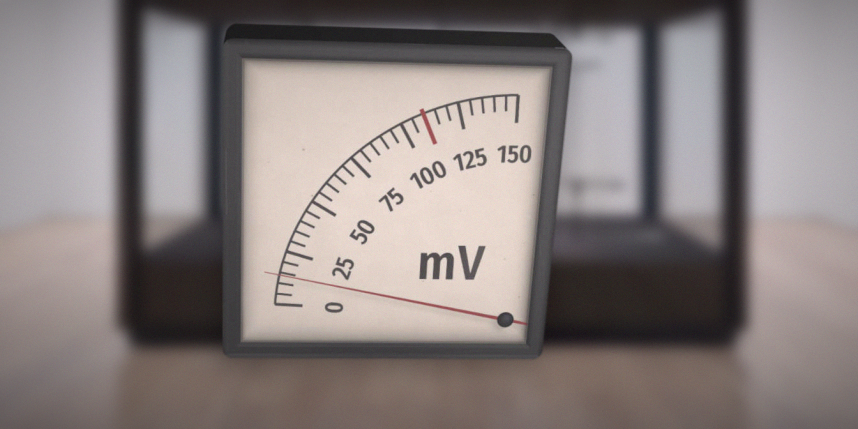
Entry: {"value": 15, "unit": "mV"}
